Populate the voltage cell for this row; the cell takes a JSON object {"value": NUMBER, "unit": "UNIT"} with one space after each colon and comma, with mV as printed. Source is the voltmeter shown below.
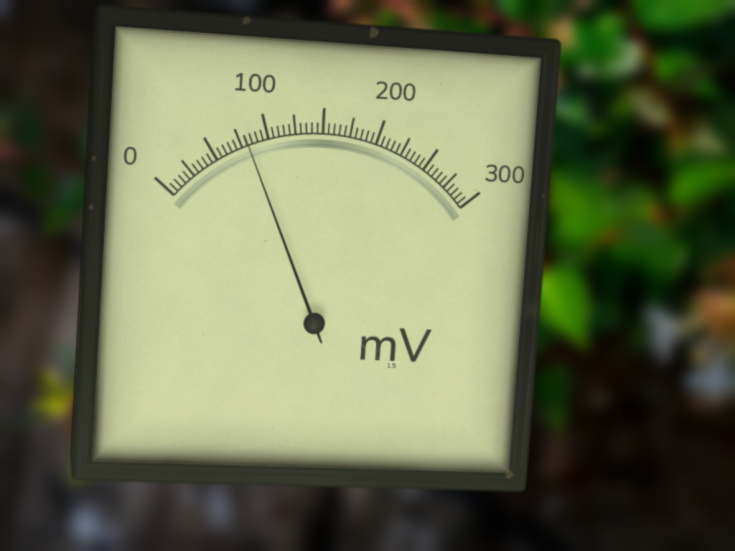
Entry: {"value": 80, "unit": "mV"}
